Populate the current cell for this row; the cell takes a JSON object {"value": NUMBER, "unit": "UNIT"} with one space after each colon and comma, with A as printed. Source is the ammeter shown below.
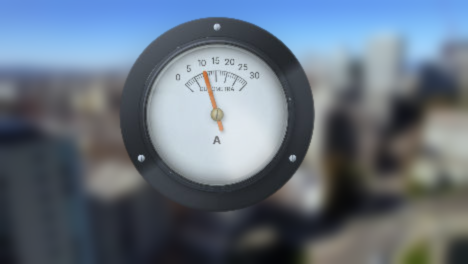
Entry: {"value": 10, "unit": "A"}
